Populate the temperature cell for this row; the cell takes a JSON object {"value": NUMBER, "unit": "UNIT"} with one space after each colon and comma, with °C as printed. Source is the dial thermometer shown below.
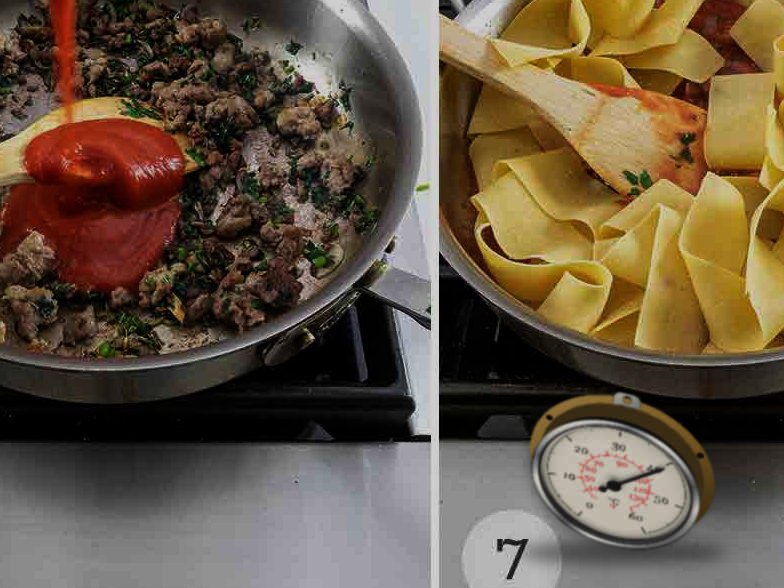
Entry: {"value": 40, "unit": "°C"}
